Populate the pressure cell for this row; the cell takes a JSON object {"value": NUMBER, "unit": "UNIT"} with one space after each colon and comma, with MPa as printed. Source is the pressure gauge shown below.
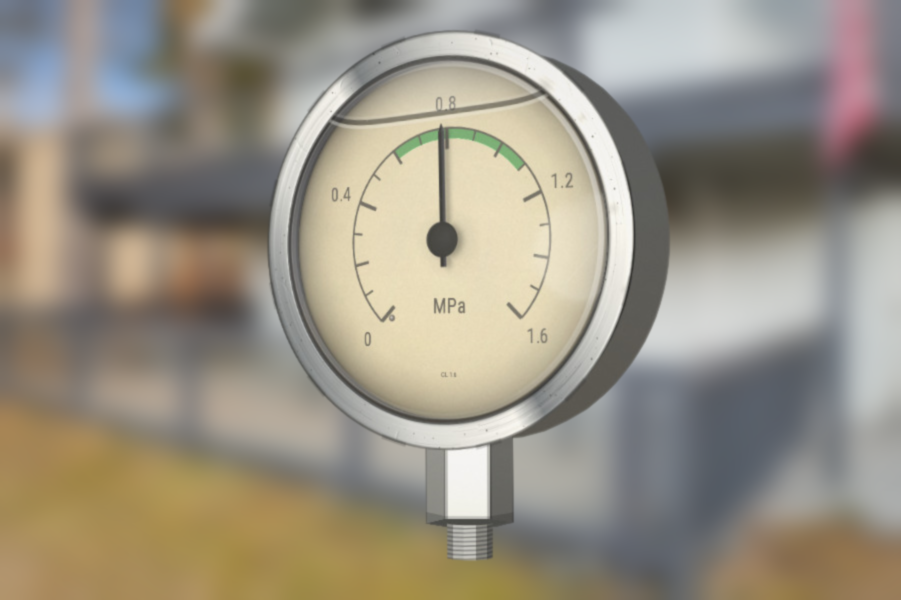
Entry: {"value": 0.8, "unit": "MPa"}
